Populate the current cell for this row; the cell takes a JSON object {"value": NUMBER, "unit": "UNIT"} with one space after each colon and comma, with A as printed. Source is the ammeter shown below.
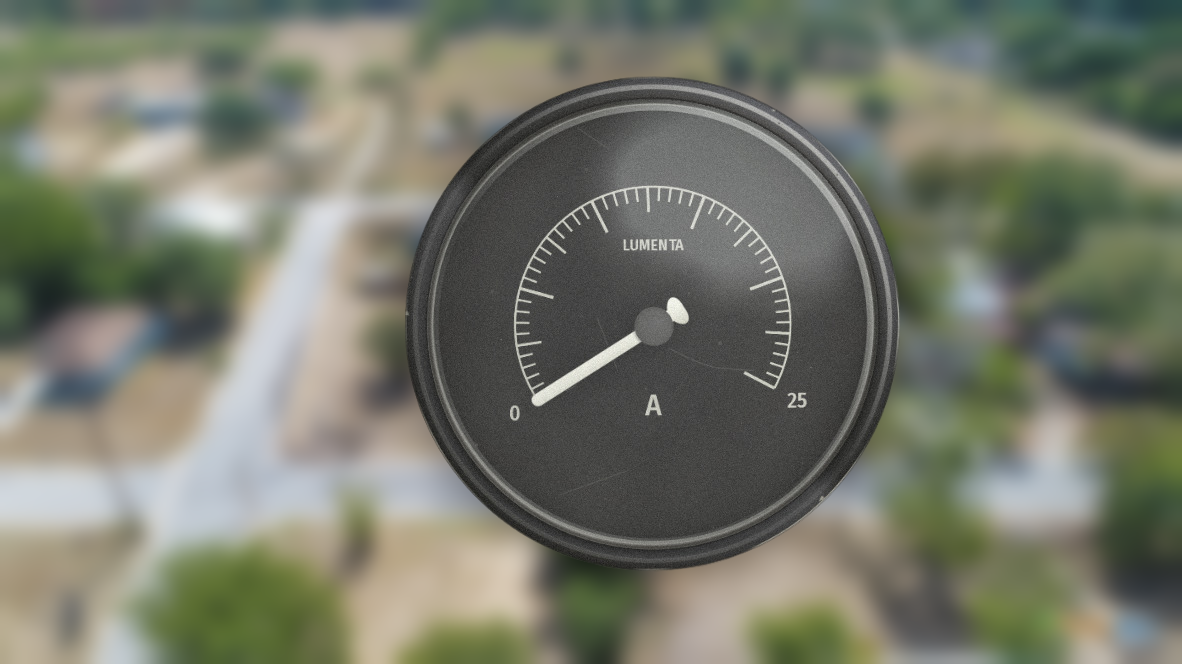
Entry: {"value": 0, "unit": "A"}
